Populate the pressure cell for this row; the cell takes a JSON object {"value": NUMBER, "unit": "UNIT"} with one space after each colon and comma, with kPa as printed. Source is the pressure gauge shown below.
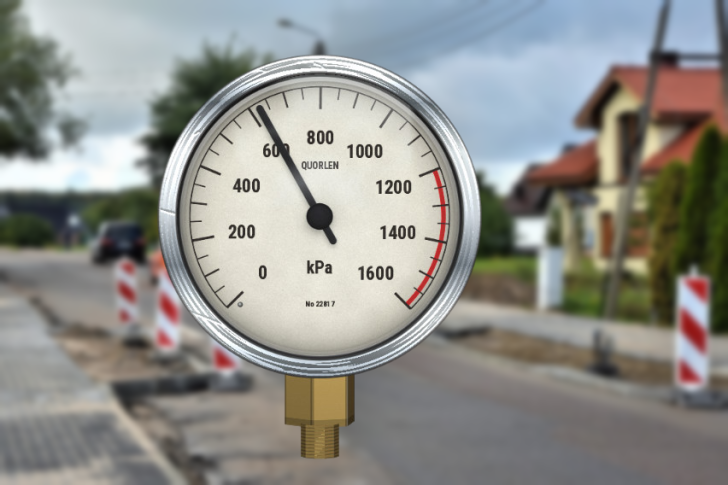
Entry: {"value": 625, "unit": "kPa"}
